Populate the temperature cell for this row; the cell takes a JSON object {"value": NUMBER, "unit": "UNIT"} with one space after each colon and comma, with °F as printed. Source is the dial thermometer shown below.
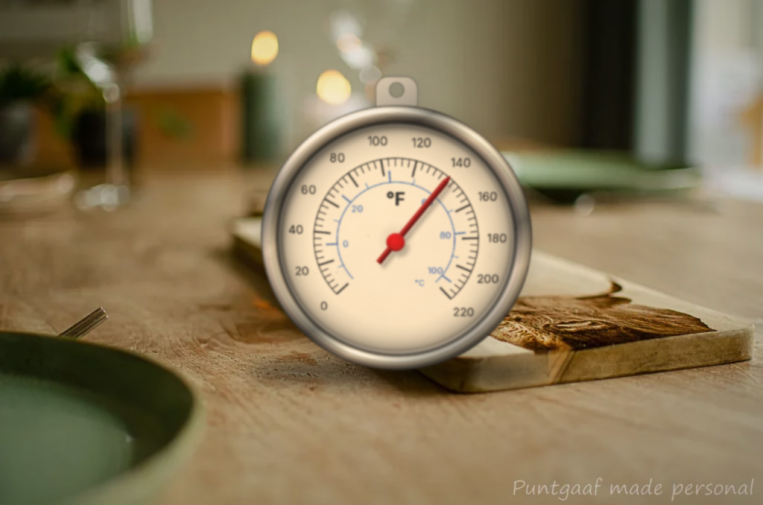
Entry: {"value": 140, "unit": "°F"}
